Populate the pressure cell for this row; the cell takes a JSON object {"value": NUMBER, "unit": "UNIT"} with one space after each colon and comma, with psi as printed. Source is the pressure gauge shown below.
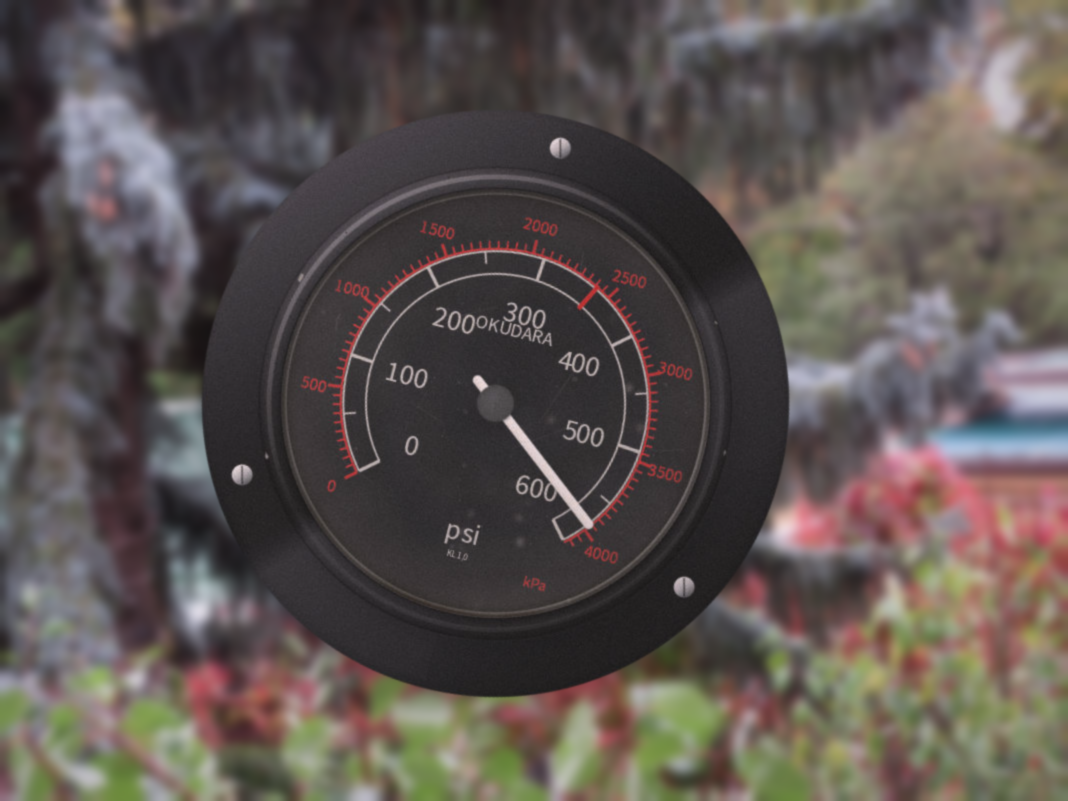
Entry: {"value": 575, "unit": "psi"}
